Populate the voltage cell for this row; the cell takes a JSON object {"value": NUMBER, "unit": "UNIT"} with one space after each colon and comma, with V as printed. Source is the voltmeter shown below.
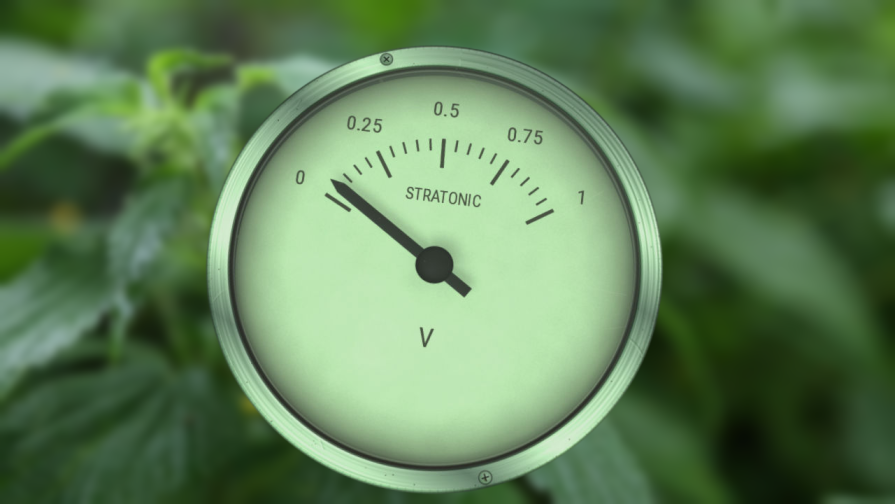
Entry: {"value": 0.05, "unit": "V"}
